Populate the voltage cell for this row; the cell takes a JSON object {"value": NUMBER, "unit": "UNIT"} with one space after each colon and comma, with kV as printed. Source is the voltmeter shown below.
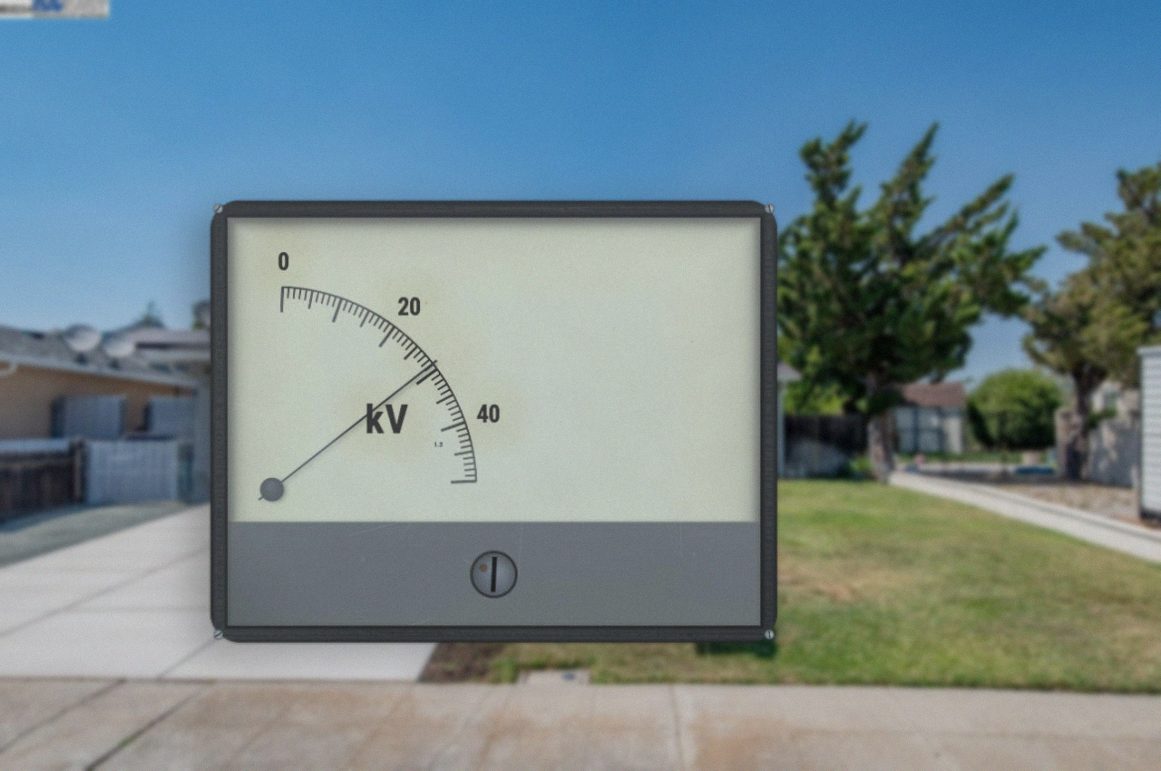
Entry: {"value": 29, "unit": "kV"}
